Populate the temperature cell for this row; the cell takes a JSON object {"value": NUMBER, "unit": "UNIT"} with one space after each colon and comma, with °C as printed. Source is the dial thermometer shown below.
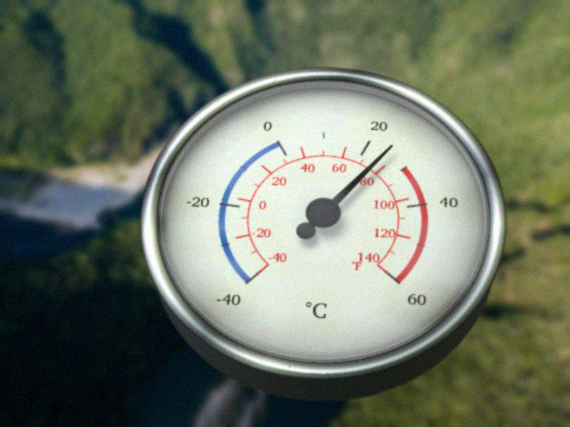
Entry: {"value": 25, "unit": "°C"}
